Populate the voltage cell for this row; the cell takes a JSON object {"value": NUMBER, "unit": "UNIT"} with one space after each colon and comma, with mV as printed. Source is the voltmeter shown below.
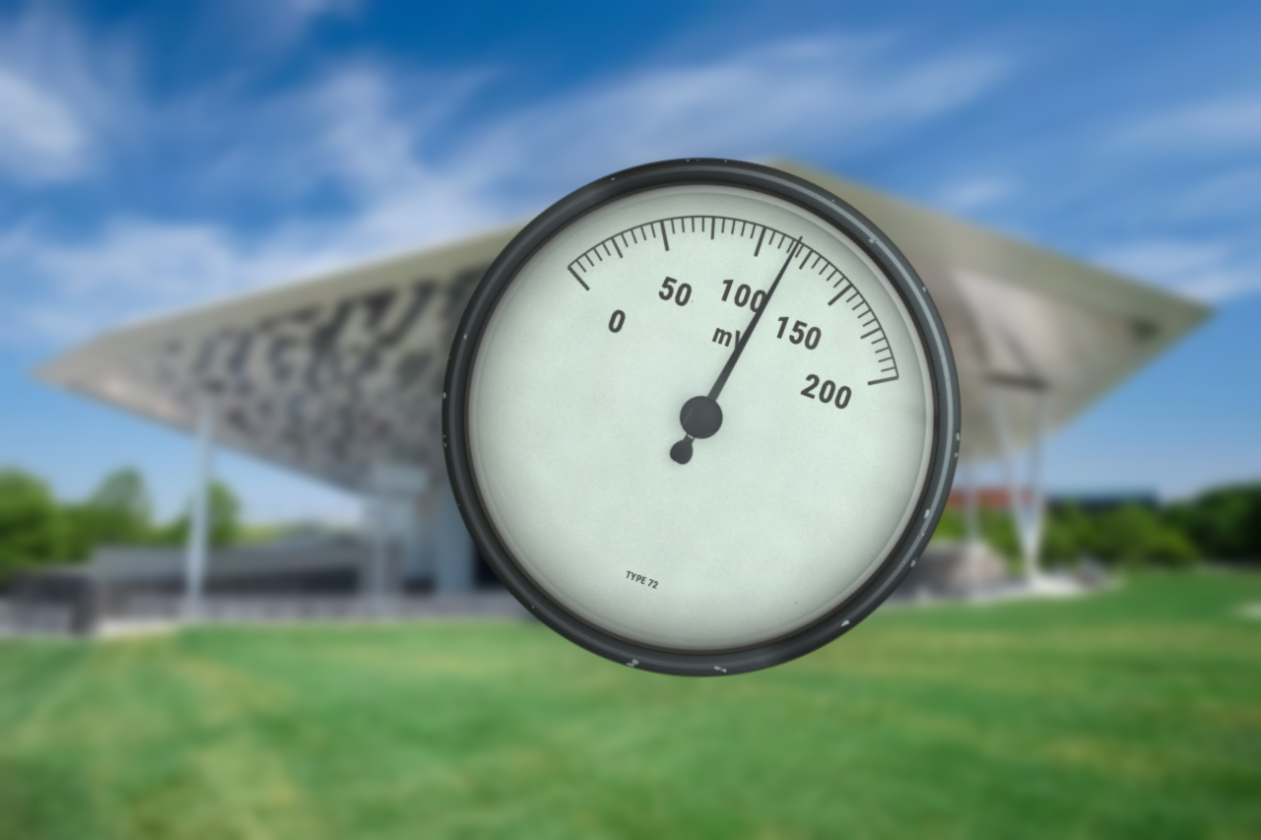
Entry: {"value": 117.5, "unit": "mV"}
